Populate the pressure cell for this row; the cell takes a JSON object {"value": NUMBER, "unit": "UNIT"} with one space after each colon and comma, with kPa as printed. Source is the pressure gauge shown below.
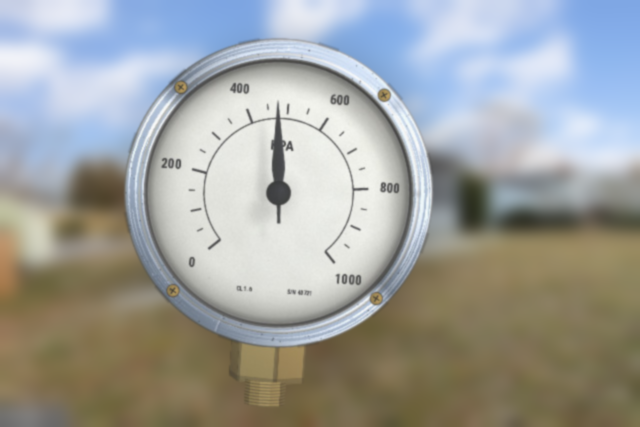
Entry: {"value": 475, "unit": "kPa"}
